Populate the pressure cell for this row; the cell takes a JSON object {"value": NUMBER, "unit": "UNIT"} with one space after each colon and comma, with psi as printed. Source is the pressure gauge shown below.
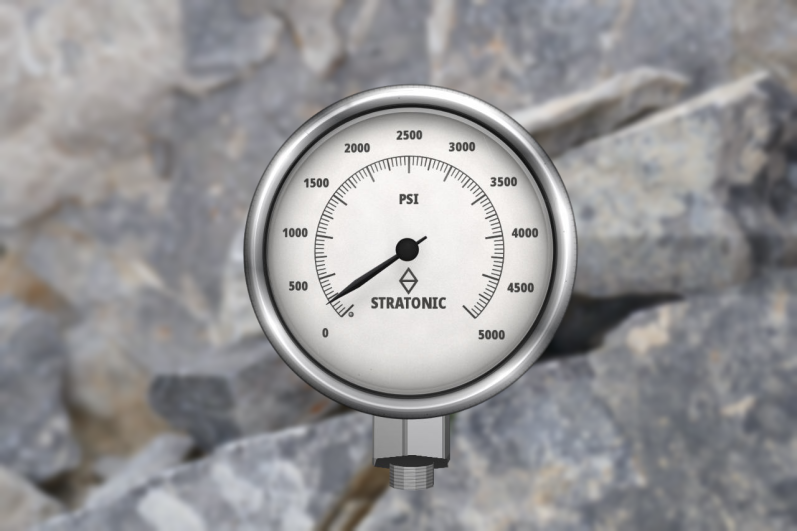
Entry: {"value": 200, "unit": "psi"}
